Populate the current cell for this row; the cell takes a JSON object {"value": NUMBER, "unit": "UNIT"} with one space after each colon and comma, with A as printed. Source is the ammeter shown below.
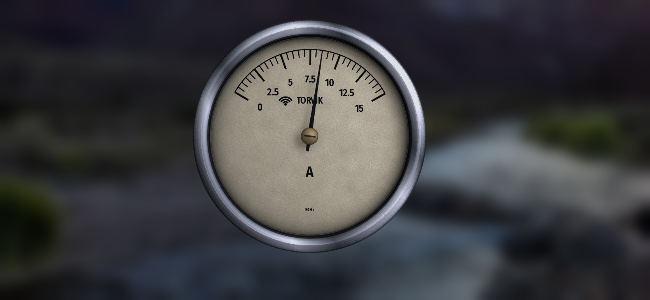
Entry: {"value": 8.5, "unit": "A"}
